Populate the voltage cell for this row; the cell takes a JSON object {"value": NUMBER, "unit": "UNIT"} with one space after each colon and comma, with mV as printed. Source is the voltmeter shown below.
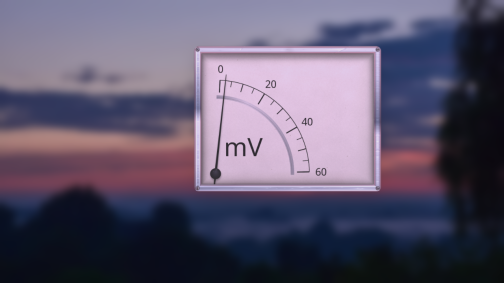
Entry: {"value": 2.5, "unit": "mV"}
